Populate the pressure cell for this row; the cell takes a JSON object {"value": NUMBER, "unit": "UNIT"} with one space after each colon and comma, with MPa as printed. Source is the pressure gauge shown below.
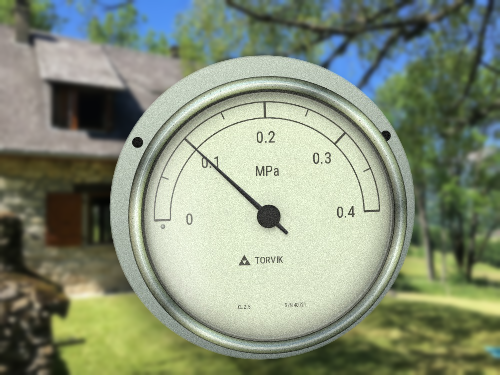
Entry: {"value": 0.1, "unit": "MPa"}
